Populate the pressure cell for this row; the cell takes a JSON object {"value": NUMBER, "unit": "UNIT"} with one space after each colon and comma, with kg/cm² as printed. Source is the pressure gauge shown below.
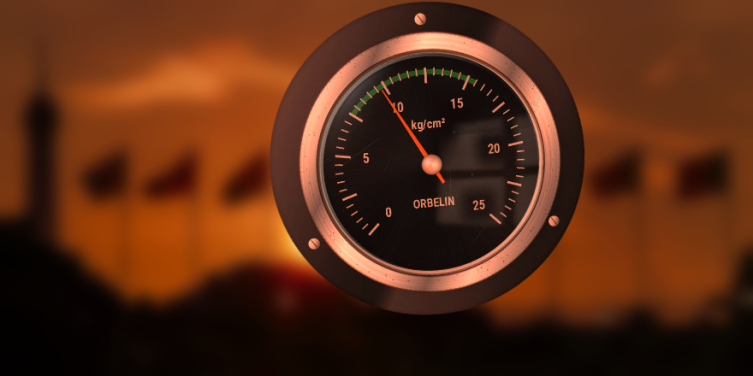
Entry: {"value": 9.75, "unit": "kg/cm²"}
